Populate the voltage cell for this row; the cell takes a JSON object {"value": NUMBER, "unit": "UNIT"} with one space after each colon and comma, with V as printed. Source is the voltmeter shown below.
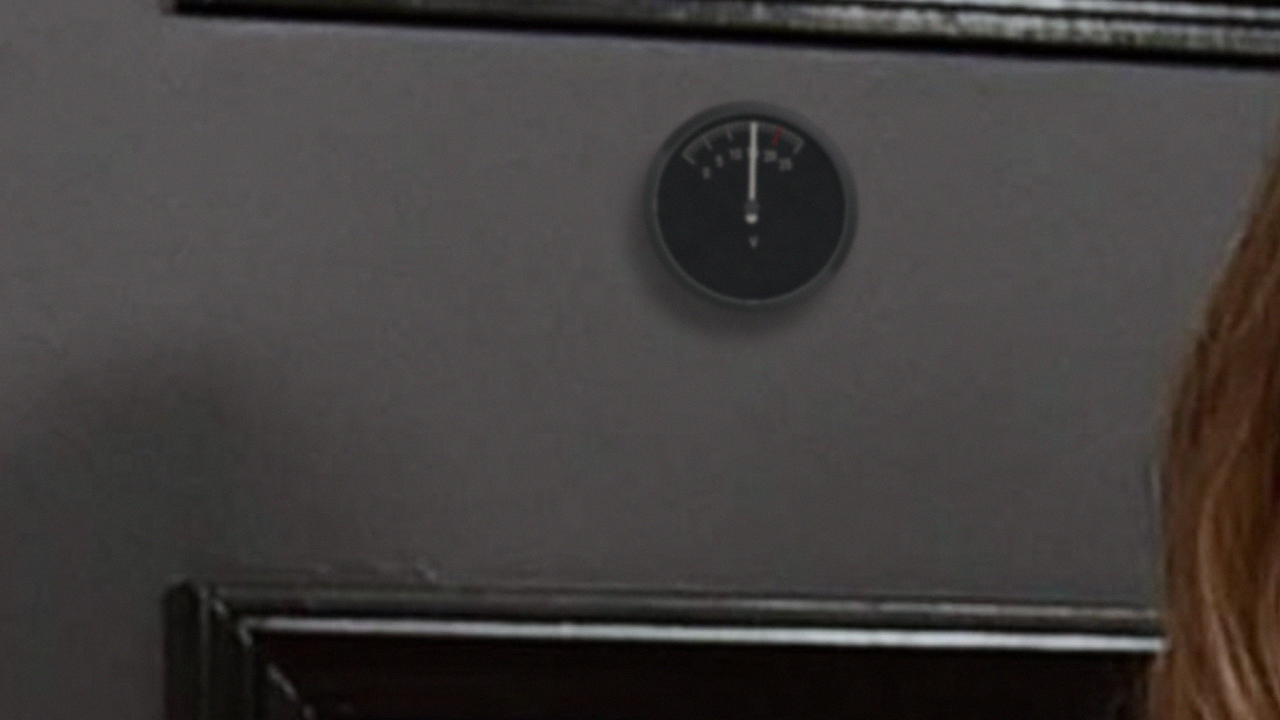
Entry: {"value": 15, "unit": "V"}
